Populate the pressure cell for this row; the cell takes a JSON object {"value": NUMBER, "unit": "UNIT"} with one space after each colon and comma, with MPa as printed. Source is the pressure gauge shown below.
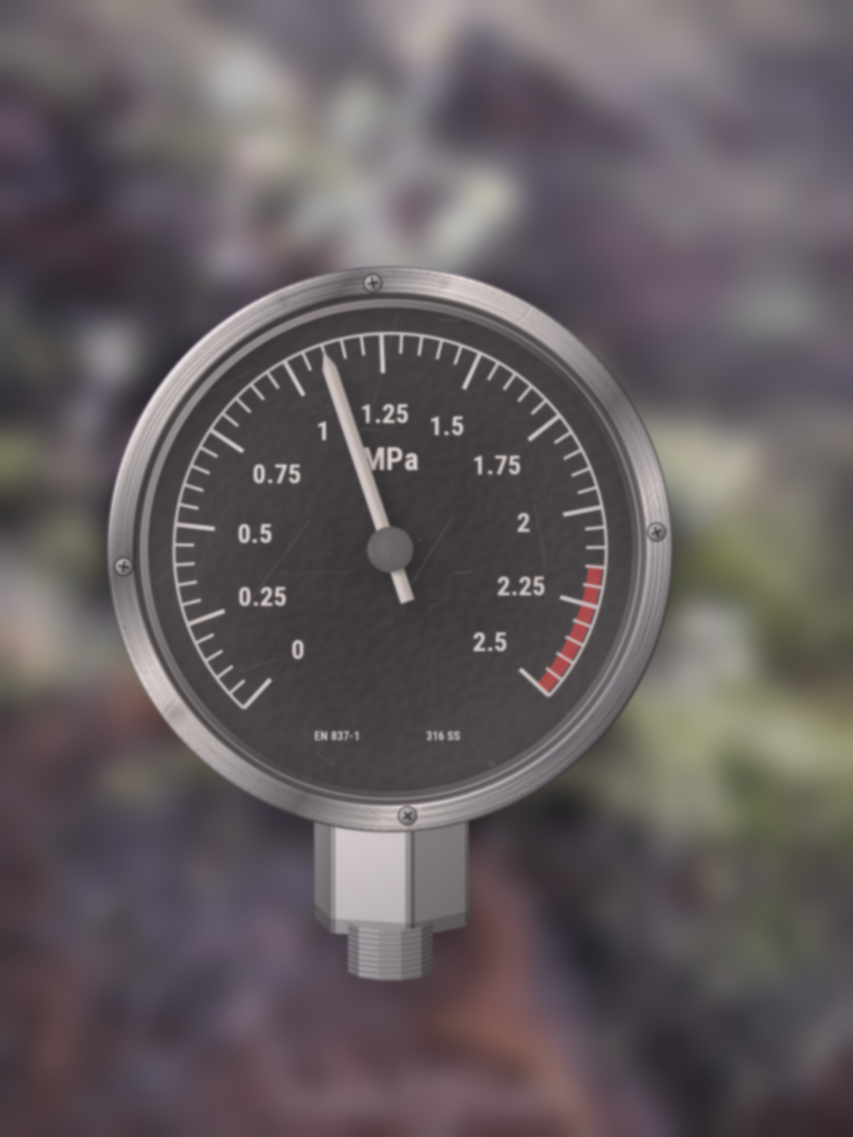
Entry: {"value": 1.1, "unit": "MPa"}
